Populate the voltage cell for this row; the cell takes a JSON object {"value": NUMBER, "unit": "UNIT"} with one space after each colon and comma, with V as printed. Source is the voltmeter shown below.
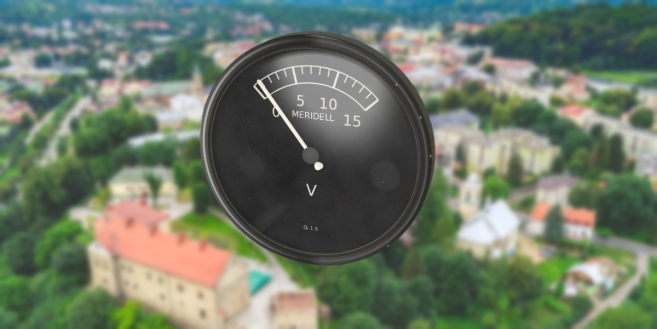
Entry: {"value": 1, "unit": "V"}
